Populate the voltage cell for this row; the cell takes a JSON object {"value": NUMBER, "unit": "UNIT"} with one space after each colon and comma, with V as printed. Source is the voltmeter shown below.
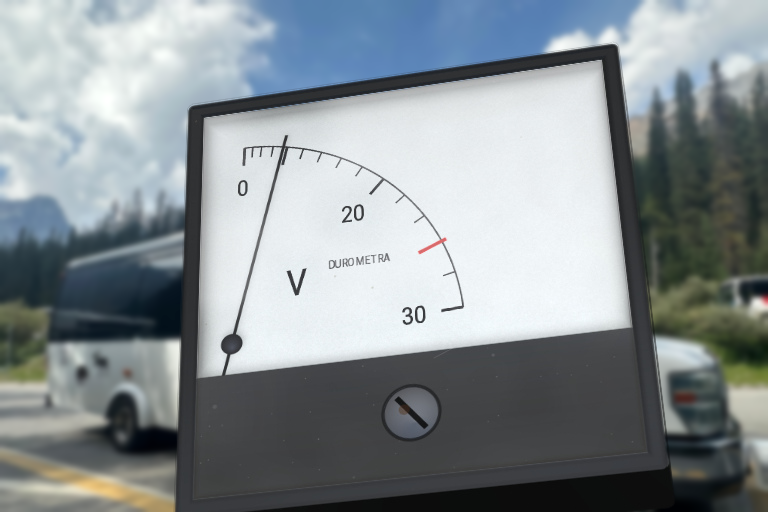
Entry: {"value": 10, "unit": "V"}
